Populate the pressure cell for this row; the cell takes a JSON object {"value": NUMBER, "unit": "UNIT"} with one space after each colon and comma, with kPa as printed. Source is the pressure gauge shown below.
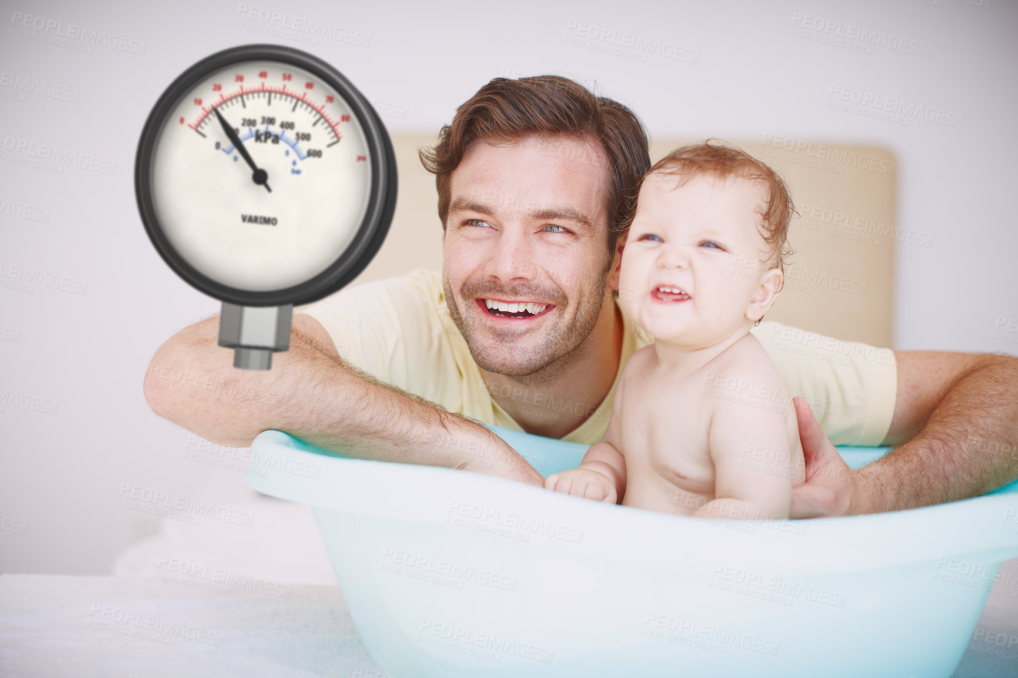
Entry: {"value": 100, "unit": "kPa"}
